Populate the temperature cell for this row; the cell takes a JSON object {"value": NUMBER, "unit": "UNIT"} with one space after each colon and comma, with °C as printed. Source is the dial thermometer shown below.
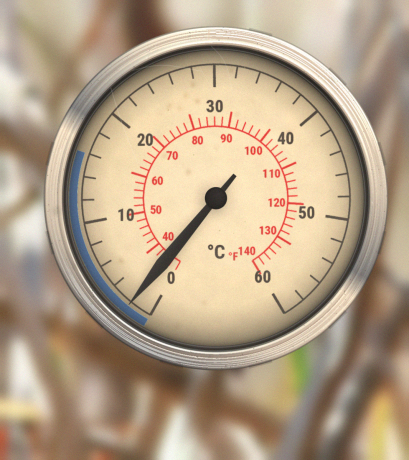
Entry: {"value": 2, "unit": "°C"}
